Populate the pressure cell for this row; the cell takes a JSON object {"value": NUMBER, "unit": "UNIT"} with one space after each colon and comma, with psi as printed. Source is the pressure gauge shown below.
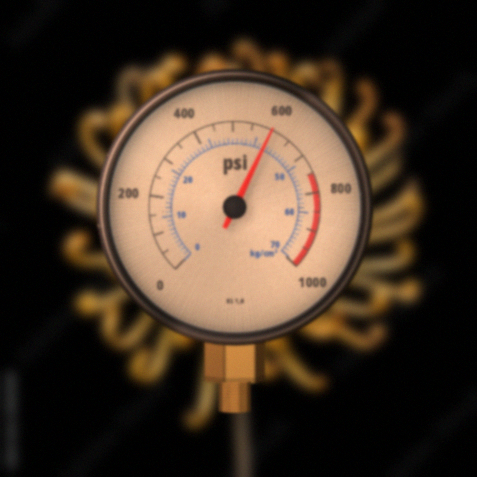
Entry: {"value": 600, "unit": "psi"}
